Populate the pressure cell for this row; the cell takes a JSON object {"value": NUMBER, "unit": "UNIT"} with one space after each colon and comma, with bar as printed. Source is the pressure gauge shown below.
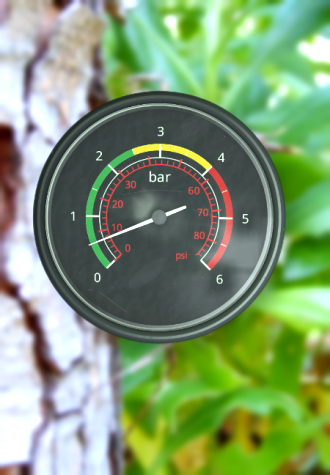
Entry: {"value": 0.5, "unit": "bar"}
